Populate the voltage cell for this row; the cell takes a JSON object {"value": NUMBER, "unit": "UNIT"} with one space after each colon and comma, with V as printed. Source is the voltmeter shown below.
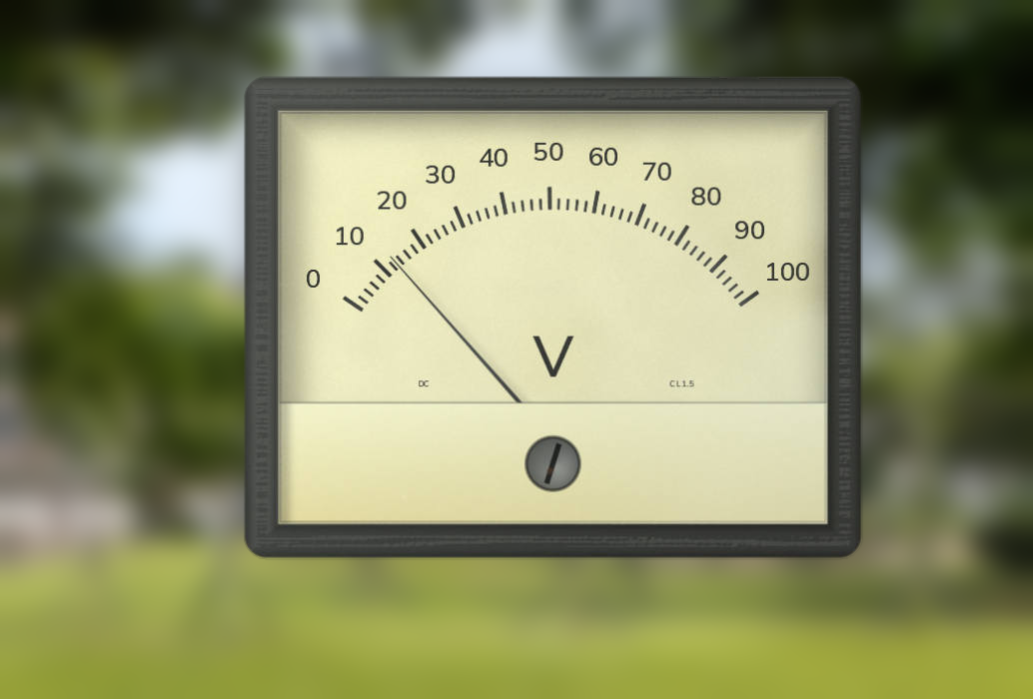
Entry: {"value": 13, "unit": "V"}
